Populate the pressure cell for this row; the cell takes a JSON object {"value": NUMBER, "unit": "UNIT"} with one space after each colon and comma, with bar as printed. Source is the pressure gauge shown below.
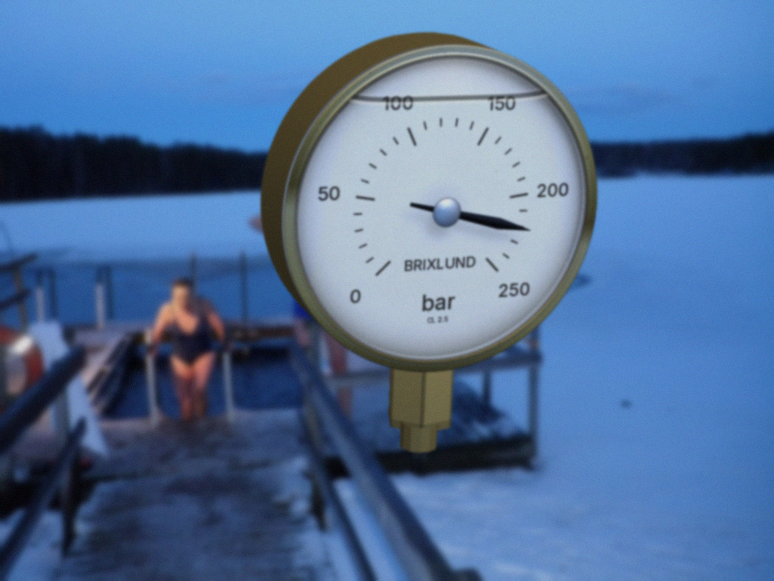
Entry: {"value": 220, "unit": "bar"}
